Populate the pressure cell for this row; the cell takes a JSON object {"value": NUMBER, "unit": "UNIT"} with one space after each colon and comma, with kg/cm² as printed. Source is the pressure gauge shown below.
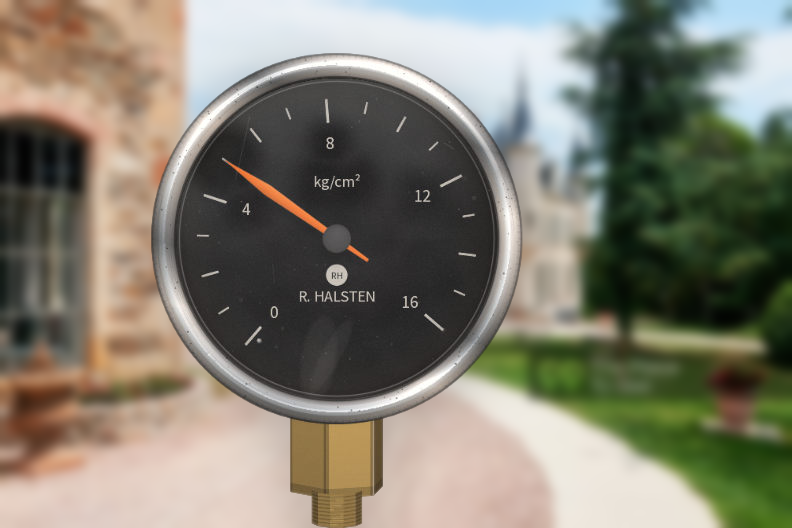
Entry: {"value": 5, "unit": "kg/cm²"}
